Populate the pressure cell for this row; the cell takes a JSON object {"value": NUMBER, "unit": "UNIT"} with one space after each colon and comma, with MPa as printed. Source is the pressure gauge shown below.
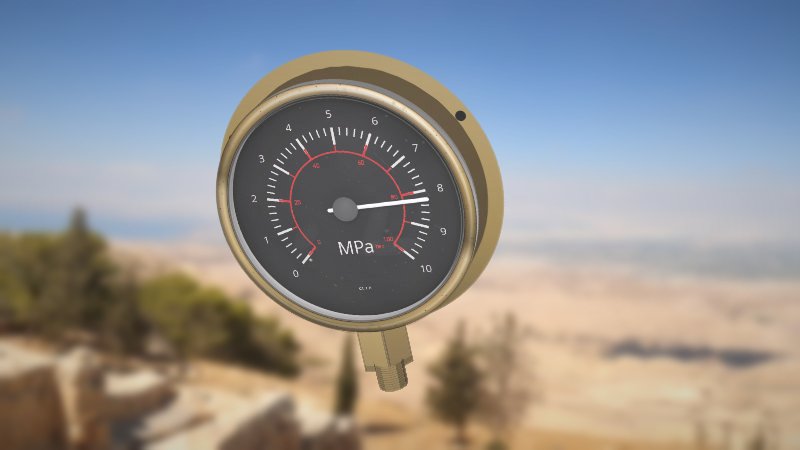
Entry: {"value": 8.2, "unit": "MPa"}
